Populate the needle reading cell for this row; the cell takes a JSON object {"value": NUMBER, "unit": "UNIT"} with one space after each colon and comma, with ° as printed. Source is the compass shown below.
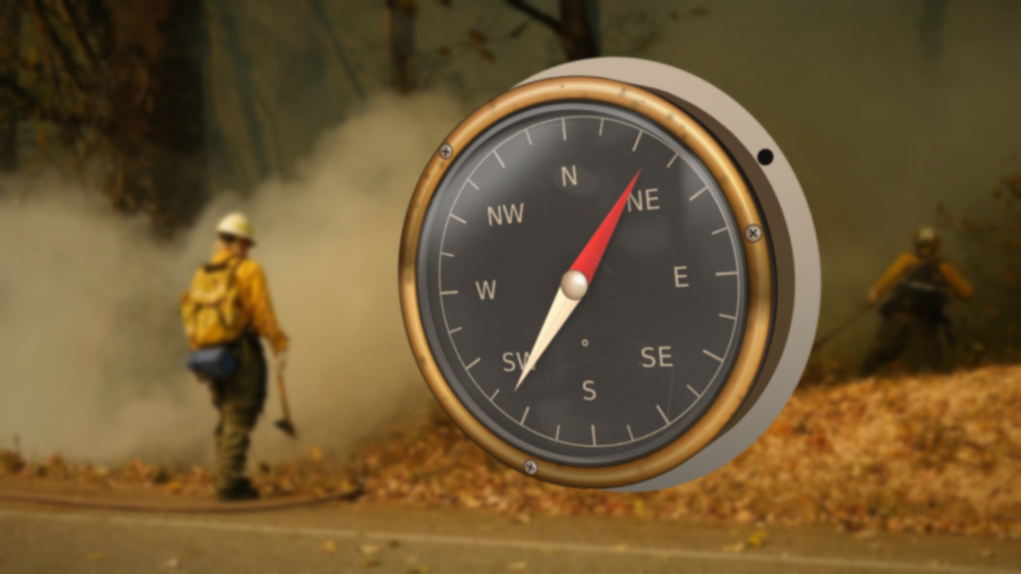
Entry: {"value": 37.5, "unit": "°"}
